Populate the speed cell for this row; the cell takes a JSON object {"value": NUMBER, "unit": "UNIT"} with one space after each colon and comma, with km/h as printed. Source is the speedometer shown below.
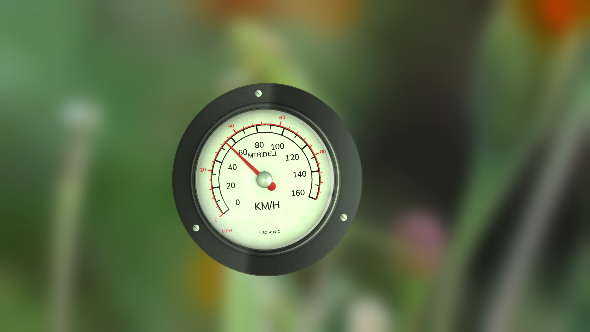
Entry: {"value": 55, "unit": "km/h"}
